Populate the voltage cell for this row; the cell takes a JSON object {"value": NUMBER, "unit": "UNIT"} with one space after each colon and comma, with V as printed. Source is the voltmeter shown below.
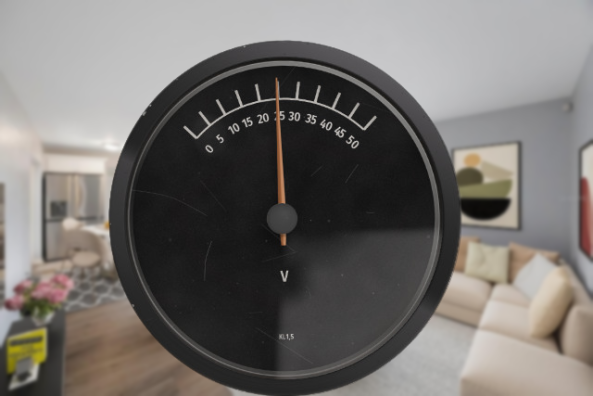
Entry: {"value": 25, "unit": "V"}
